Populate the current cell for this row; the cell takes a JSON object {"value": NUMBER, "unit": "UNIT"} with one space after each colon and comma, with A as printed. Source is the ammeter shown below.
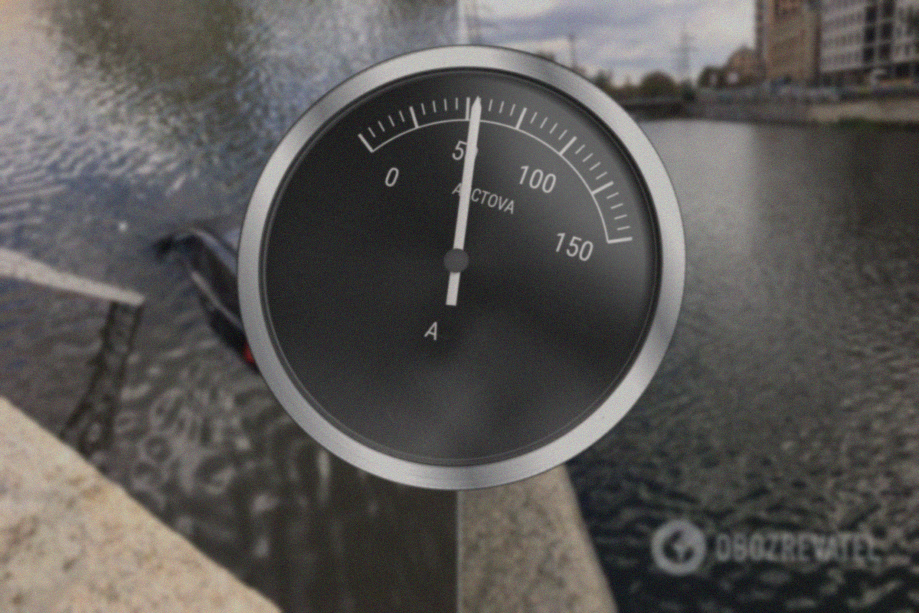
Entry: {"value": 55, "unit": "A"}
